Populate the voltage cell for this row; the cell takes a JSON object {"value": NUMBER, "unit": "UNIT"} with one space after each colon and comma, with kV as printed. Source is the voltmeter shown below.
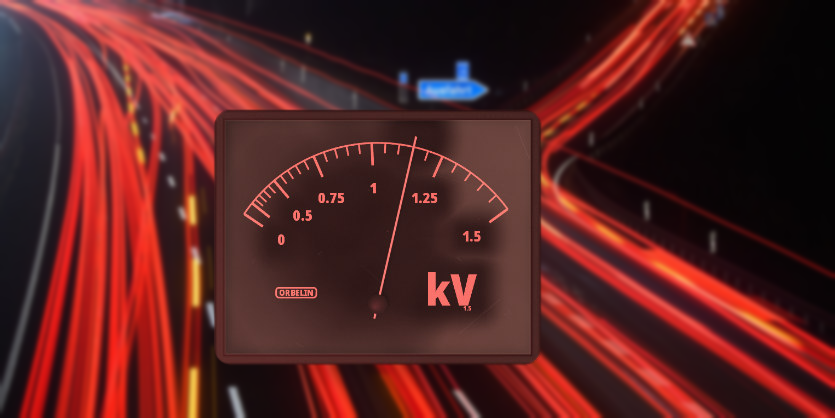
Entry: {"value": 1.15, "unit": "kV"}
